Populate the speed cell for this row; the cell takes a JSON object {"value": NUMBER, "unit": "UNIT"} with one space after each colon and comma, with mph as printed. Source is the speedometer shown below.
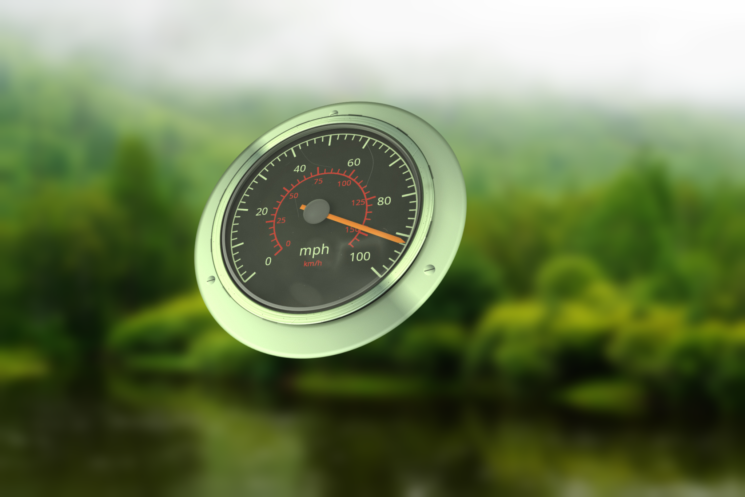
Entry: {"value": 92, "unit": "mph"}
